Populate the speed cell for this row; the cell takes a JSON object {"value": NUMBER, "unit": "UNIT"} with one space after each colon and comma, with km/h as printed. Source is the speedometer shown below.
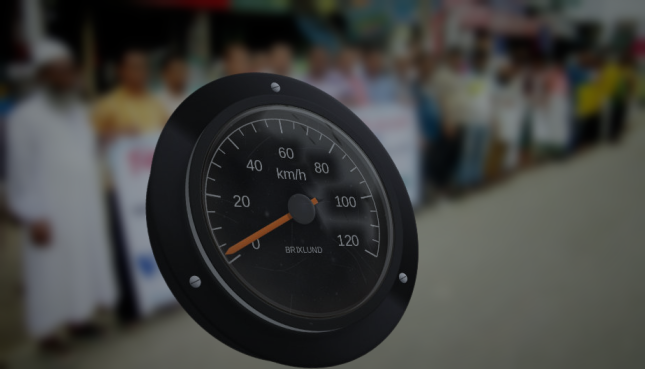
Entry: {"value": 2.5, "unit": "km/h"}
